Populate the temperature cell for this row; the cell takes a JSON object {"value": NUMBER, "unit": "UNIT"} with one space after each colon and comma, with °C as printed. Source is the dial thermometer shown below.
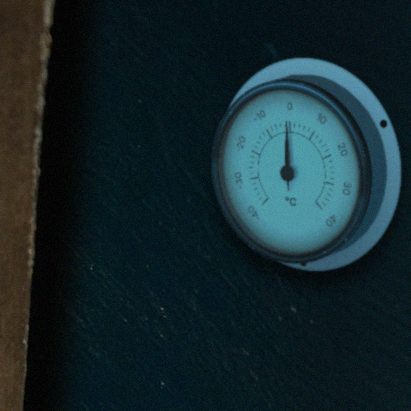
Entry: {"value": 0, "unit": "°C"}
